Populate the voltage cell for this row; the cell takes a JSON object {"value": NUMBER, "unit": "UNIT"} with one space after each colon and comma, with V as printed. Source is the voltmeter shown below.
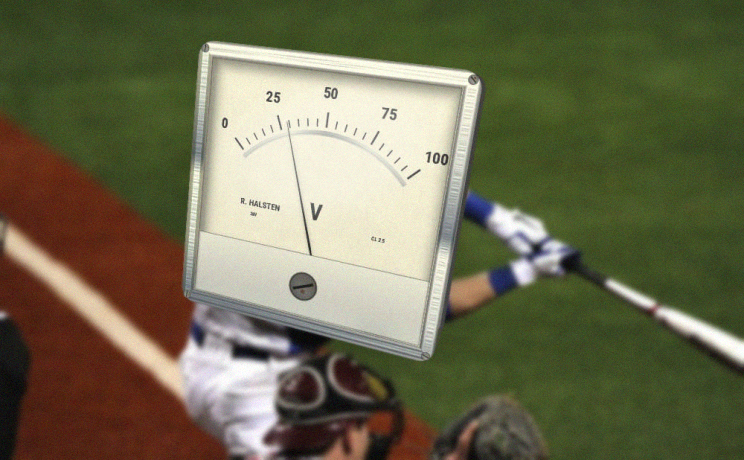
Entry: {"value": 30, "unit": "V"}
